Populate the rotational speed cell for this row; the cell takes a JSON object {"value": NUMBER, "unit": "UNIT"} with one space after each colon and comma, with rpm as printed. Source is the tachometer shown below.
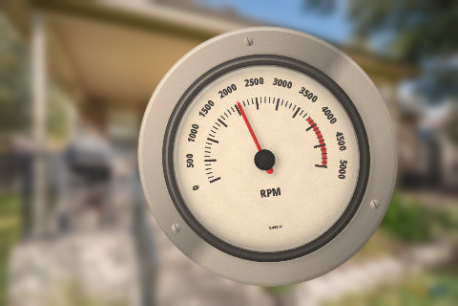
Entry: {"value": 2100, "unit": "rpm"}
